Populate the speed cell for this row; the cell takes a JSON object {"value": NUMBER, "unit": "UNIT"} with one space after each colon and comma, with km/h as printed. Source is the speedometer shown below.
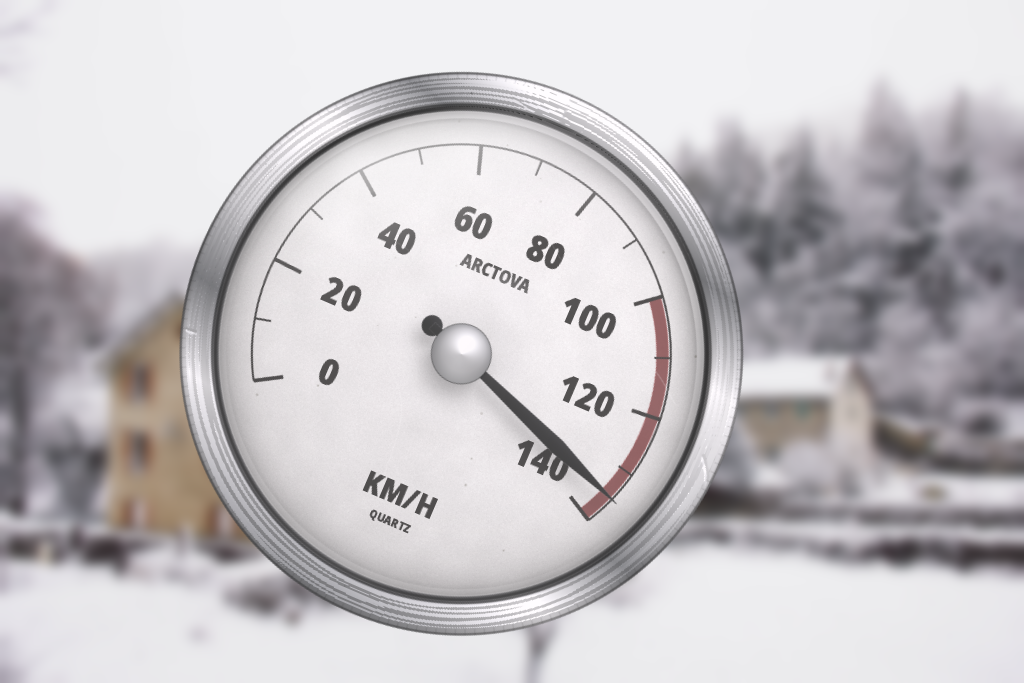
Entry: {"value": 135, "unit": "km/h"}
